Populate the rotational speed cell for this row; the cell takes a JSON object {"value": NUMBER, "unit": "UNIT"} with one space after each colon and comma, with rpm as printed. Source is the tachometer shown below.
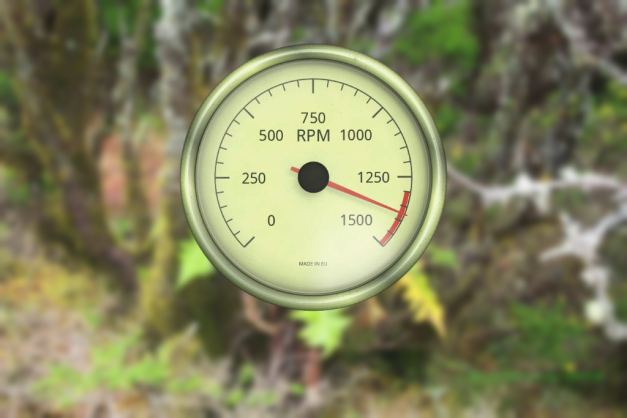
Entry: {"value": 1375, "unit": "rpm"}
